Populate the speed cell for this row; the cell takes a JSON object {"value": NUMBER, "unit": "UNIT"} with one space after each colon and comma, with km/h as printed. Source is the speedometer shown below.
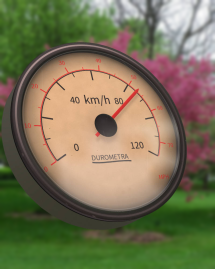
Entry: {"value": 85, "unit": "km/h"}
